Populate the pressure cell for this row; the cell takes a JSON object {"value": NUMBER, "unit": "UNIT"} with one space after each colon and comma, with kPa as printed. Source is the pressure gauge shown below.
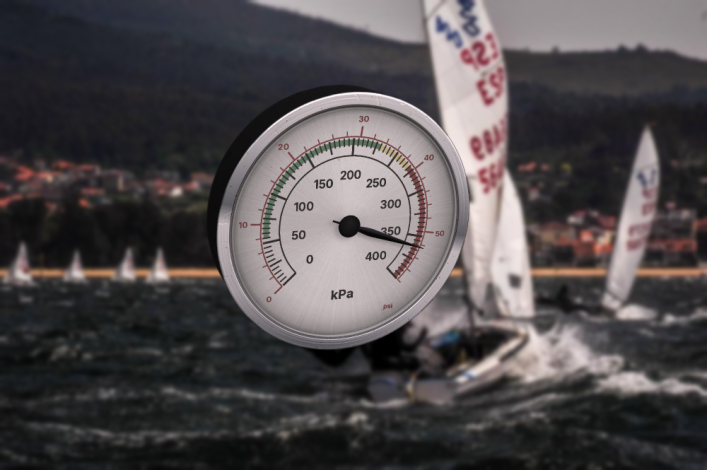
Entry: {"value": 360, "unit": "kPa"}
